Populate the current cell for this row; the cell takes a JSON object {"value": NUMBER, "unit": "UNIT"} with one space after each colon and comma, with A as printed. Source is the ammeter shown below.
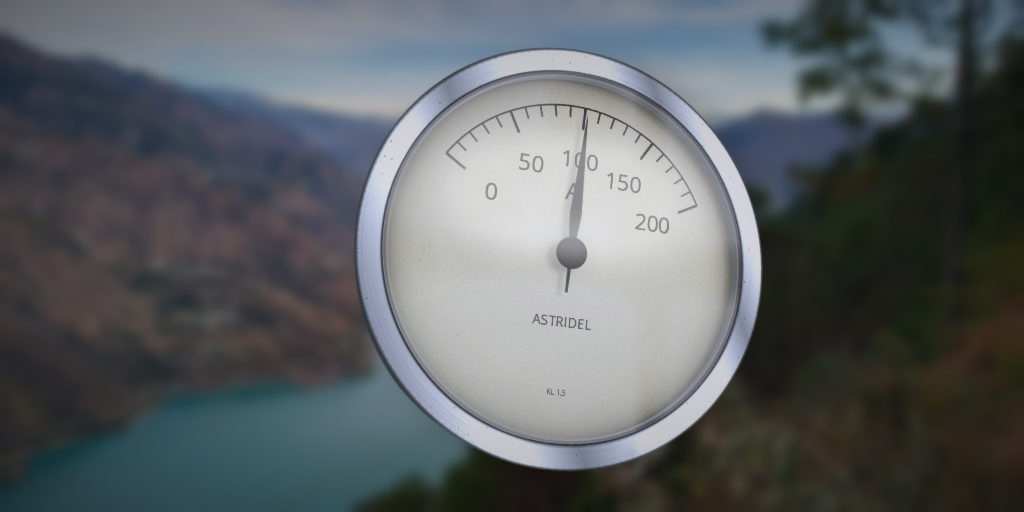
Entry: {"value": 100, "unit": "A"}
